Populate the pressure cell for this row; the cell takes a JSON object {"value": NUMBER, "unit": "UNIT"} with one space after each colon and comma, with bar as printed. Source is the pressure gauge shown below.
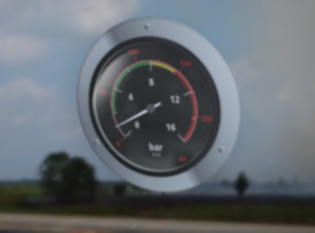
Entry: {"value": 1, "unit": "bar"}
